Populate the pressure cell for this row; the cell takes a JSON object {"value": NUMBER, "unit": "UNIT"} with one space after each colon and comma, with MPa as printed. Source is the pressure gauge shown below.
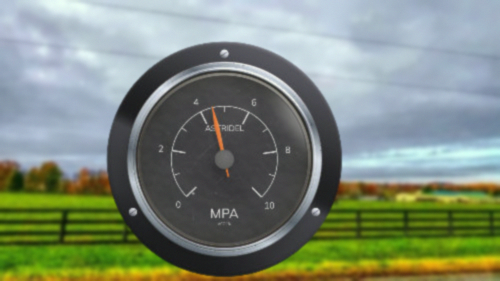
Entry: {"value": 4.5, "unit": "MPa"}
